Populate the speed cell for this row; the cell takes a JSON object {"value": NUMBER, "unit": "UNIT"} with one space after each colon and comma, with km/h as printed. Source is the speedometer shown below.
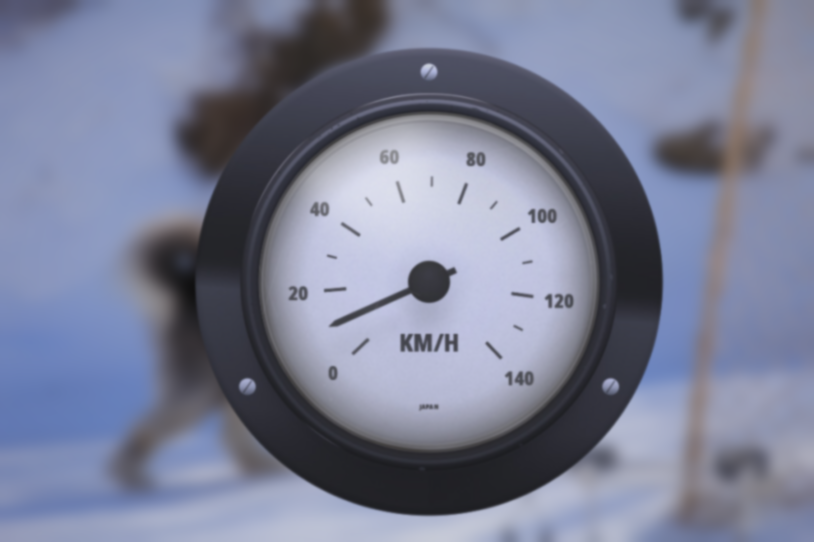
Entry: {"value": 10, "unit": "km/h"}
